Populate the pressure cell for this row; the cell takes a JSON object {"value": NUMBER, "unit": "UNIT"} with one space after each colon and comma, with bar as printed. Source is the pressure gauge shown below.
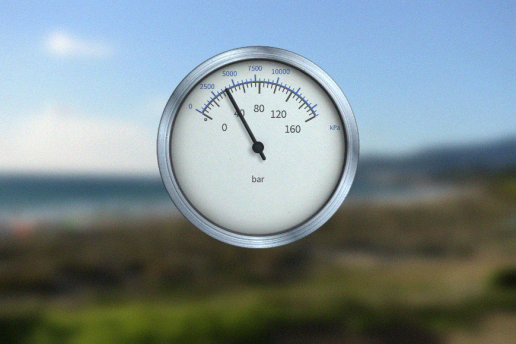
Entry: {"value": 40, "unit": "bar"}
